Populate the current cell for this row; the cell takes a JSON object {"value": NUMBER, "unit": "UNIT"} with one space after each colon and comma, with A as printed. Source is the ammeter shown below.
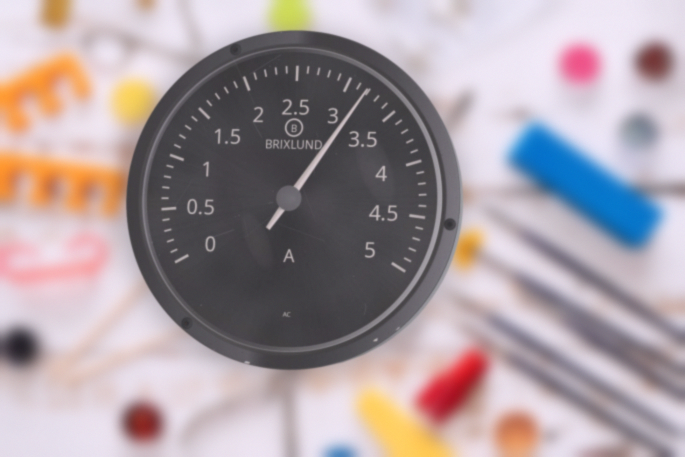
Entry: {"value": 3.2, "unit": "A"}
